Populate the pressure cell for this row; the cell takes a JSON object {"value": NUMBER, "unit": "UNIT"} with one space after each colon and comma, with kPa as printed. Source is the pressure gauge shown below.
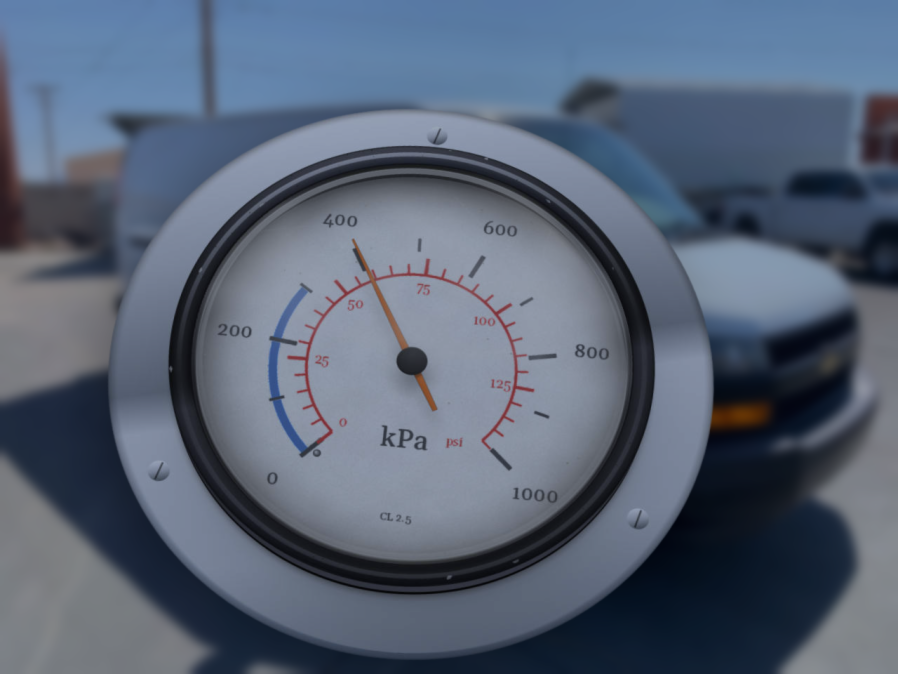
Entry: {"value": 400, "unit": "kPa"}
